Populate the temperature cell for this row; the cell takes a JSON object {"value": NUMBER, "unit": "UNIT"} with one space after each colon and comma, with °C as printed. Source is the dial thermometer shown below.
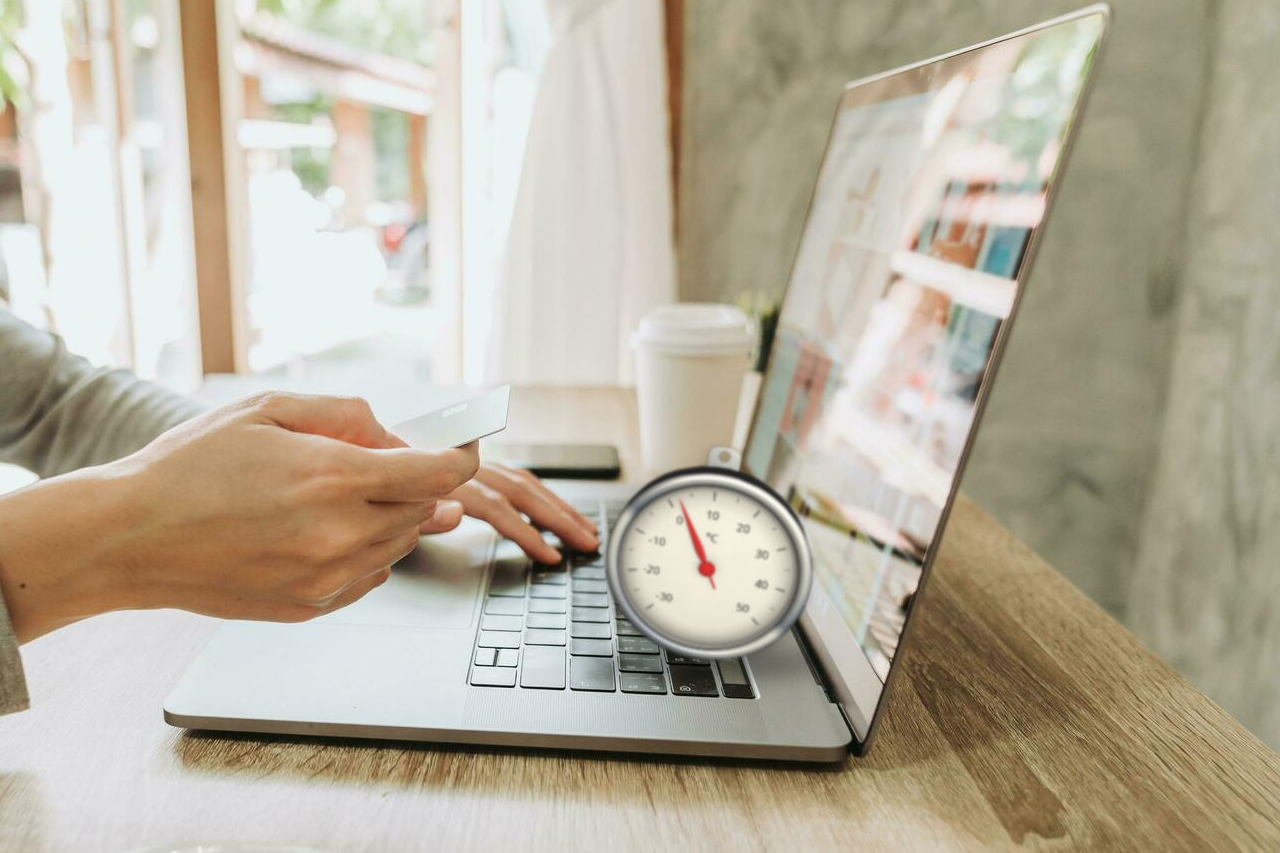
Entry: {"value": 2.5, "unit": "°C"}
